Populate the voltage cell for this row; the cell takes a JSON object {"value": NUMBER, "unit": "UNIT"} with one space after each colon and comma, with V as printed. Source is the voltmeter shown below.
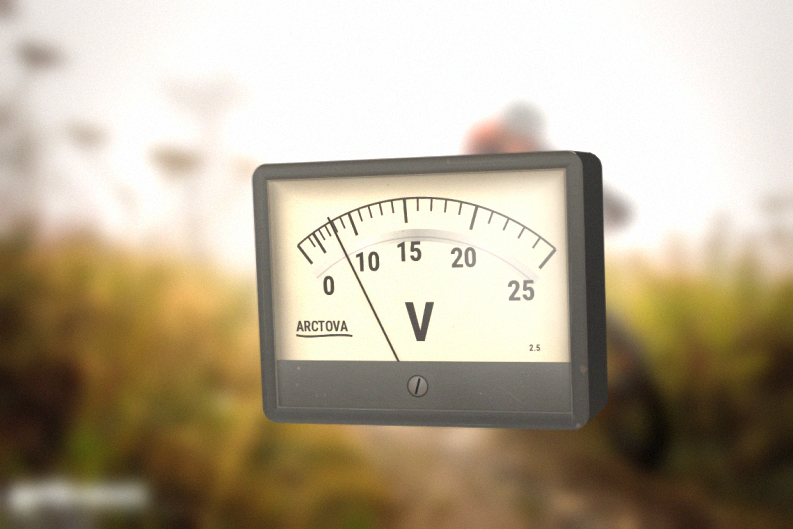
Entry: {"value": 8, "unit": "V"}
